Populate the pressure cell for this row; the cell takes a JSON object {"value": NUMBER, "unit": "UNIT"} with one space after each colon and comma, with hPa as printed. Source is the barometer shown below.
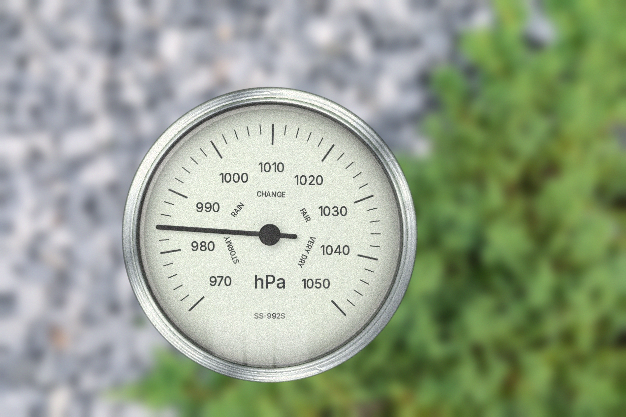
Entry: {"value": 984, "unit": "hPa"}
